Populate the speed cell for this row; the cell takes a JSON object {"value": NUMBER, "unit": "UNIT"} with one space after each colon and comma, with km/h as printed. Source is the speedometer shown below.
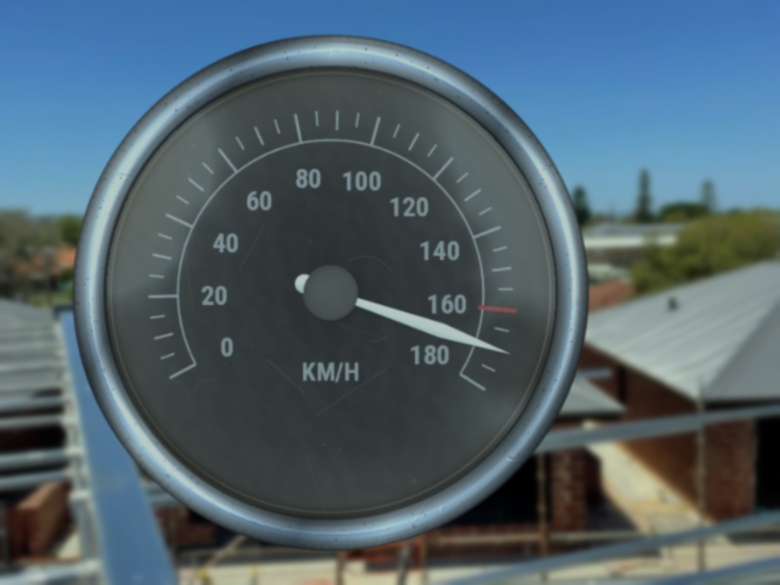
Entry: {"value": 170, "unit": "km/h"}
